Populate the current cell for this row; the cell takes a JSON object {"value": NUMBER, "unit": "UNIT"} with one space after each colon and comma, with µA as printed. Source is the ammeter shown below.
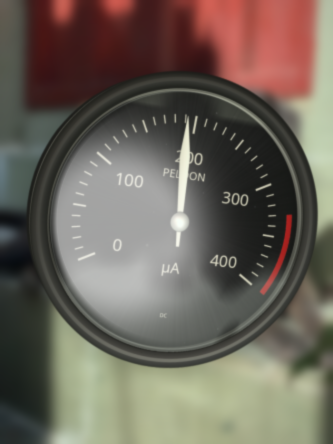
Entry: {"value": 190, "unit": "µA"}
